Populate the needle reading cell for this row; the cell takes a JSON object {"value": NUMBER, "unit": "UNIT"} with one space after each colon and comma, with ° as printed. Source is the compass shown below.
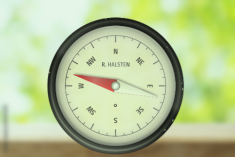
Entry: {"value": 285, "unit": "°"}
